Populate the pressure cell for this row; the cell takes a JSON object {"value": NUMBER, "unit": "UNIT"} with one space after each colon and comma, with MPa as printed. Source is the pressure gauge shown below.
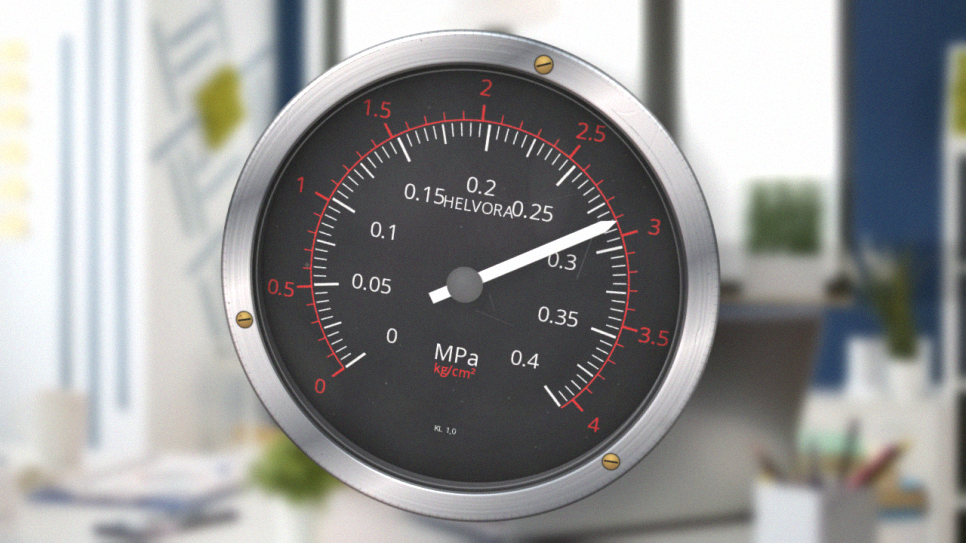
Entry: {"value": 0.285, "unit": "MPa"}
